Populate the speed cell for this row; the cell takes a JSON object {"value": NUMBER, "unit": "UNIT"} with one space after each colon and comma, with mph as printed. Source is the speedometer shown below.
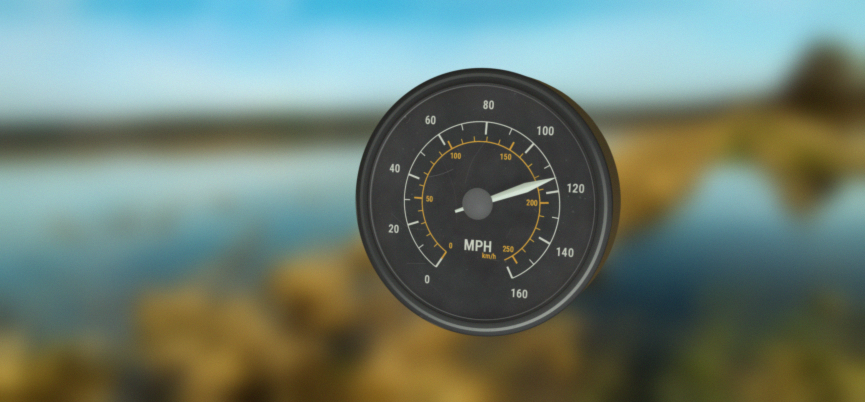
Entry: {"value": 115, "unit": "mph"}
